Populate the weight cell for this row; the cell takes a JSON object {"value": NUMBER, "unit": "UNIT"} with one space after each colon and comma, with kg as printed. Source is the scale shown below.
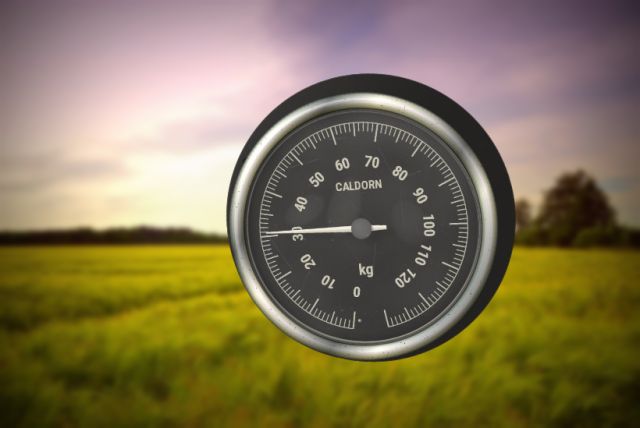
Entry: {"value": 31, "unit": "kg"}
